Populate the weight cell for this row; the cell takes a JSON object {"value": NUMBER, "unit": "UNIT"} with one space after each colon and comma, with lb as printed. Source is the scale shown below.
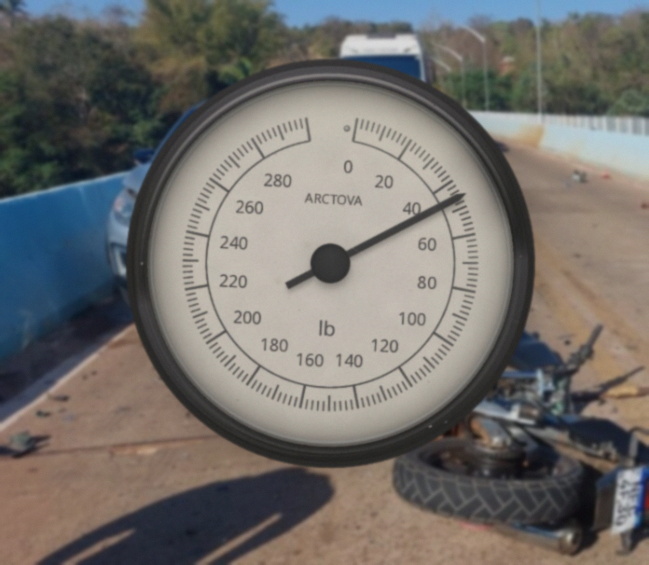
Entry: {"value": 46, "unit": "lb"}
